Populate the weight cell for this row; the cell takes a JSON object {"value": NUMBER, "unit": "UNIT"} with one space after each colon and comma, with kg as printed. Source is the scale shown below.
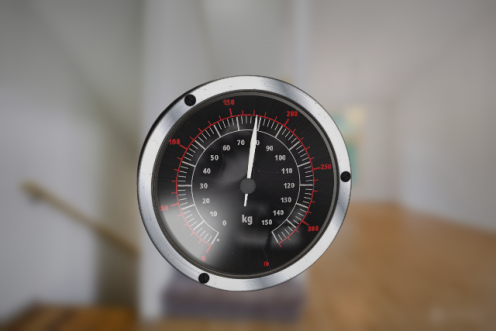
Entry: {"value": 78, "unit": "kg"}
